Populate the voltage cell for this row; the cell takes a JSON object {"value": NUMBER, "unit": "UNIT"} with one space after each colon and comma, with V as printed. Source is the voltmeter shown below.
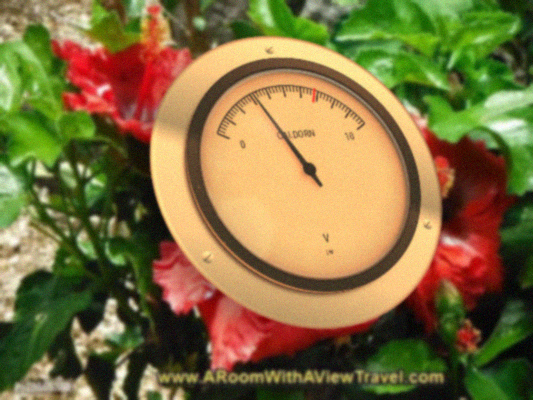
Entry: {"value": 3, "unit": "V"}
